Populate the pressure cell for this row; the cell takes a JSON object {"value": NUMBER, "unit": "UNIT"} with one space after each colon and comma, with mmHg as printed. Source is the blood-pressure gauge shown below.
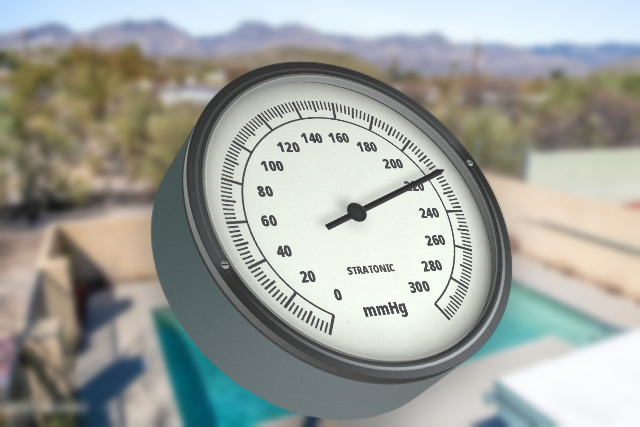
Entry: {"value": 220, "unit": "mmHg"}
